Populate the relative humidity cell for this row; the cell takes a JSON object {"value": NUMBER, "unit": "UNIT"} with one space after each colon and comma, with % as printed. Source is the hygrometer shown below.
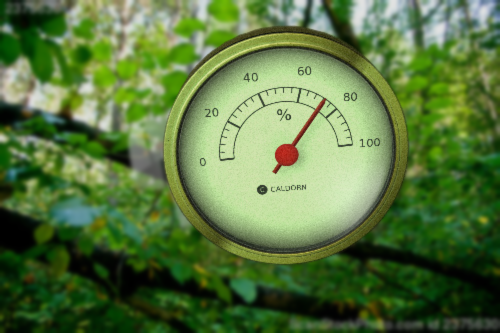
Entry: {"value": 72, "unit": "%"}
